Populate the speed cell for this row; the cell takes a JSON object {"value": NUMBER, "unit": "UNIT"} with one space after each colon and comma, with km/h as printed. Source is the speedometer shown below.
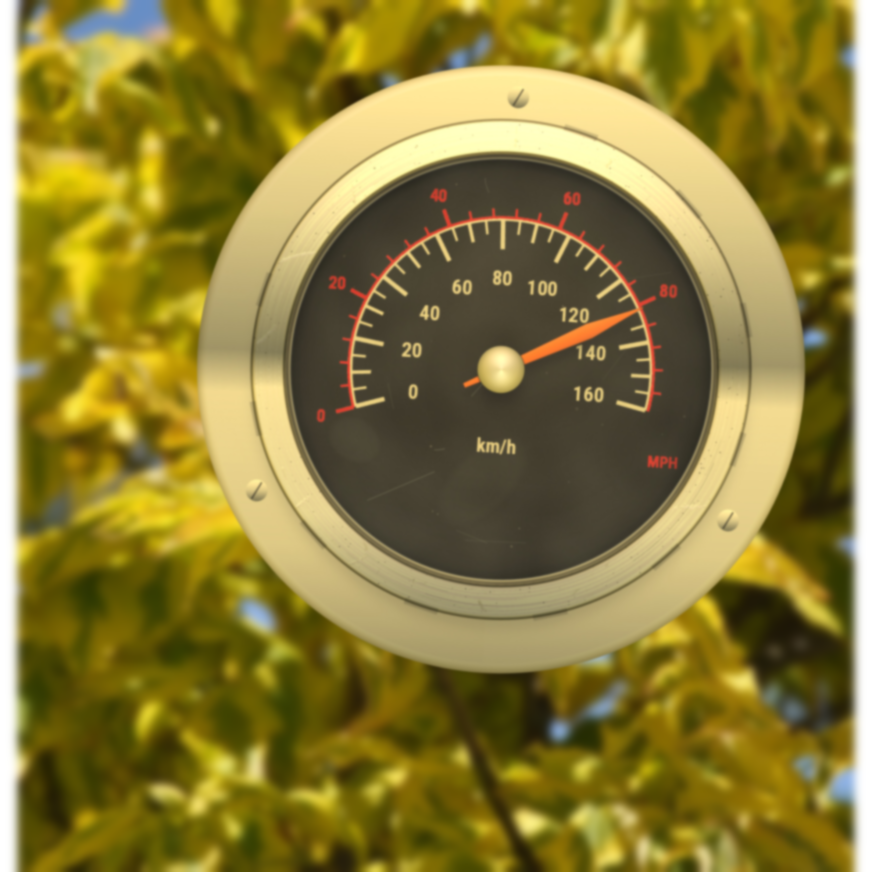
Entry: {"value": 130, "unit": "km/h"}
